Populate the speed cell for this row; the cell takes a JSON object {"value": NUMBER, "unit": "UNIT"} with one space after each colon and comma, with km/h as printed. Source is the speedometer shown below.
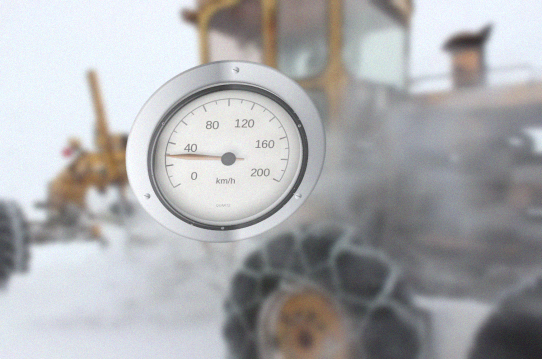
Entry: {"value": 30, "unit": "km/h"}
